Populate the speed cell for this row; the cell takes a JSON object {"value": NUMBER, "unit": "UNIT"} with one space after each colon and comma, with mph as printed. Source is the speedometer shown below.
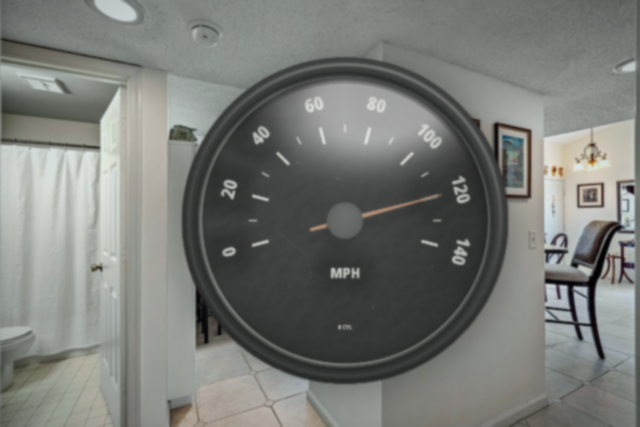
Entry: {"value": 120, "unit": "mph"}
